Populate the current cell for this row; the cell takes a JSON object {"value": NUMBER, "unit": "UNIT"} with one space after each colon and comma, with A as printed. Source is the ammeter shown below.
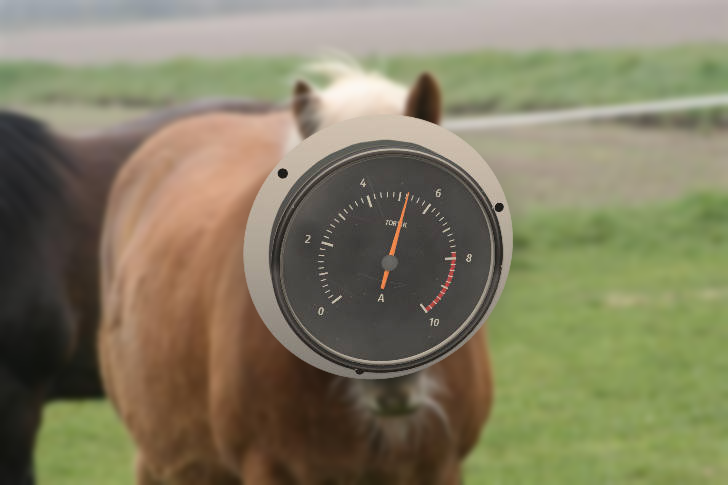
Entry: {"value": 5.2, "unit": "A"}
